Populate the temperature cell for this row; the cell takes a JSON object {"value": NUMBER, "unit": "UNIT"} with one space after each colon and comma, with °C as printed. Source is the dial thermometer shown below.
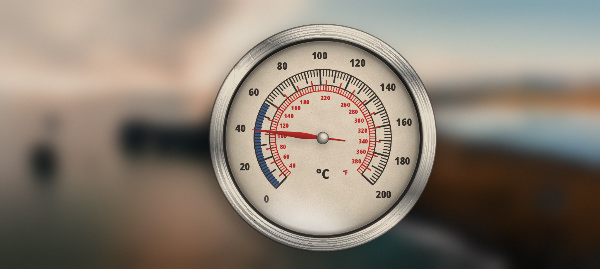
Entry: {"value": 40, "unit": "°C"}
